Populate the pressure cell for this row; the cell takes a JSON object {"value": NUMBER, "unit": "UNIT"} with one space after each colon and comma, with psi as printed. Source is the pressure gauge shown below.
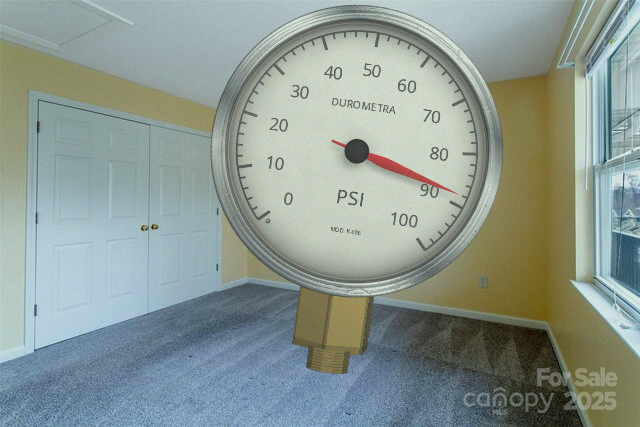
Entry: {"value": 88, "unit": "psi"}
